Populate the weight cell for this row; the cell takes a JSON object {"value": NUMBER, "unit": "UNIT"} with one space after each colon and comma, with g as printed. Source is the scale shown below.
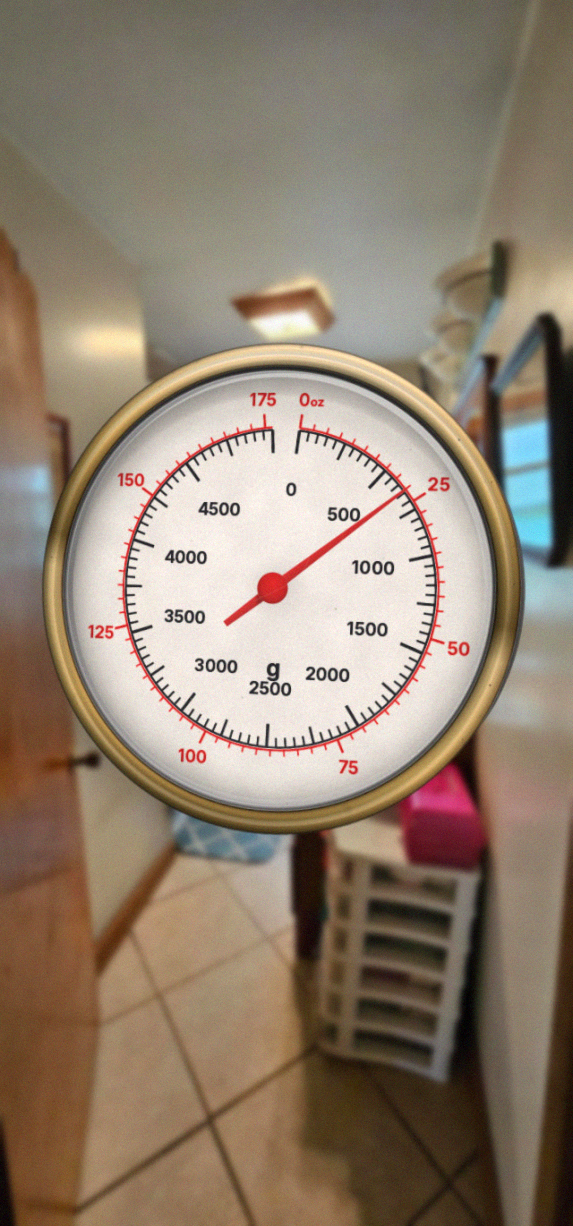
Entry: {"value": 650, "unit": "g"}
